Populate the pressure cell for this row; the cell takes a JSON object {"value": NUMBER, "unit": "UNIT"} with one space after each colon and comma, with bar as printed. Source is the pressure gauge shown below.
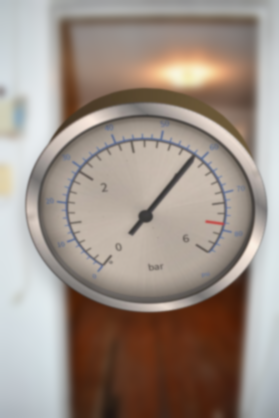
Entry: {"value": 4, "unit": "bar"}
